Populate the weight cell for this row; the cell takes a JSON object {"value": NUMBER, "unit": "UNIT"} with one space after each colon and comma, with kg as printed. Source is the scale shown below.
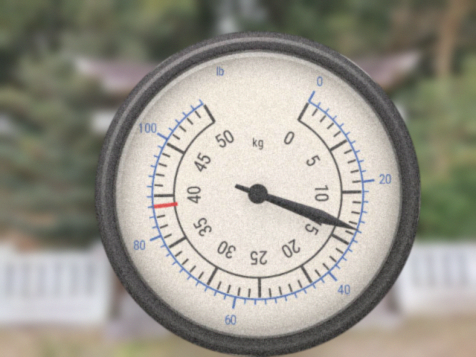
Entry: {"value": 13.5, "unit": "kg"}
